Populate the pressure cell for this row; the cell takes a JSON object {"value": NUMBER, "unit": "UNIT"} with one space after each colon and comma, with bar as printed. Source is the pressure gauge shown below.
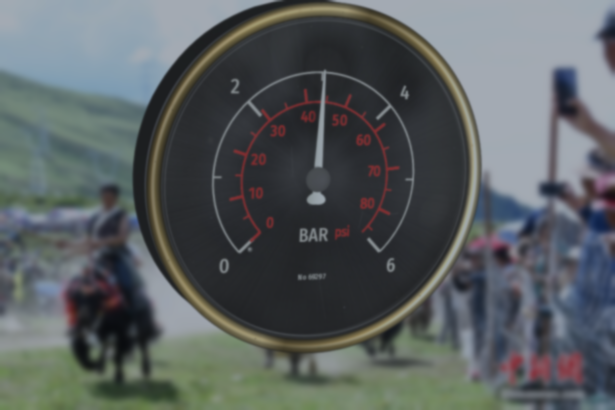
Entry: {"value": 3, "unit": "bar"}
